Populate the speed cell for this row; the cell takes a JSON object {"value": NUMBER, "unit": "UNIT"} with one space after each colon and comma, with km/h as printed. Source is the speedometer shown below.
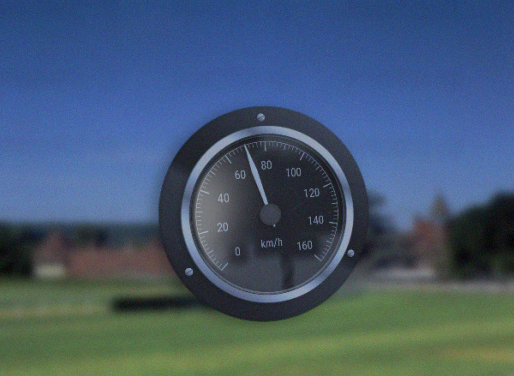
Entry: {"value": 70, "unit": "km/h"}
